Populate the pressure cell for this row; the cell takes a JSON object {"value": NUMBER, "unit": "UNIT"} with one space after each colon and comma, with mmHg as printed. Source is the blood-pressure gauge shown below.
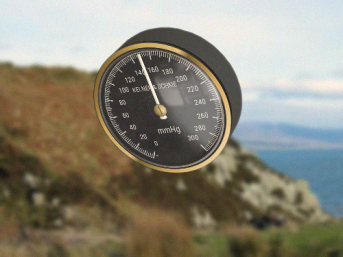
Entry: {"value": 150, "unit": "mmHg"}
